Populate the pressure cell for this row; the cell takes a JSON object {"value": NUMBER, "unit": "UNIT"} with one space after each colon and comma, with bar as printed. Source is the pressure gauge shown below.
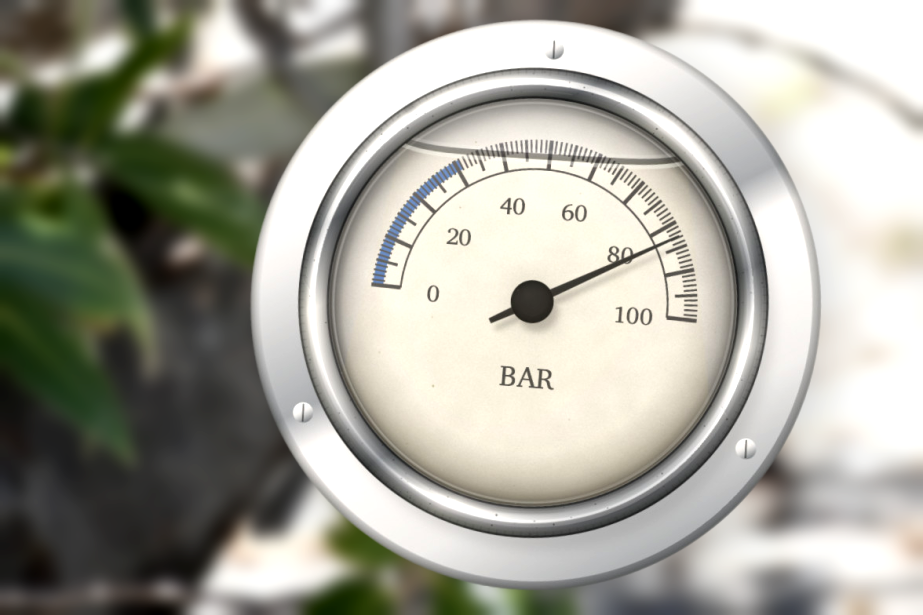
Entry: {"value": 83, "unit": "bar"}
